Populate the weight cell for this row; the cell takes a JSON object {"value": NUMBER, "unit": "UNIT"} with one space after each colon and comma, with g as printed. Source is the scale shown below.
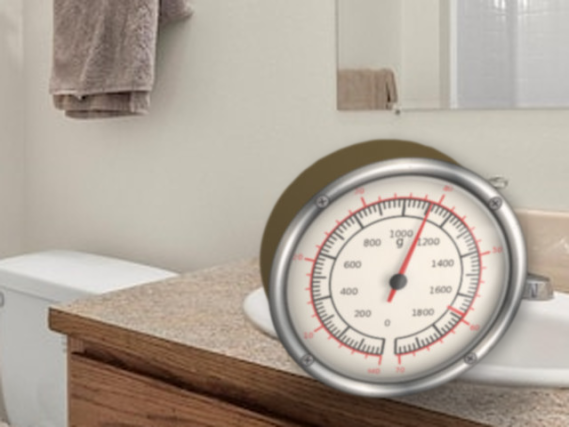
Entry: {"value": 1100, "unit": "g"}
